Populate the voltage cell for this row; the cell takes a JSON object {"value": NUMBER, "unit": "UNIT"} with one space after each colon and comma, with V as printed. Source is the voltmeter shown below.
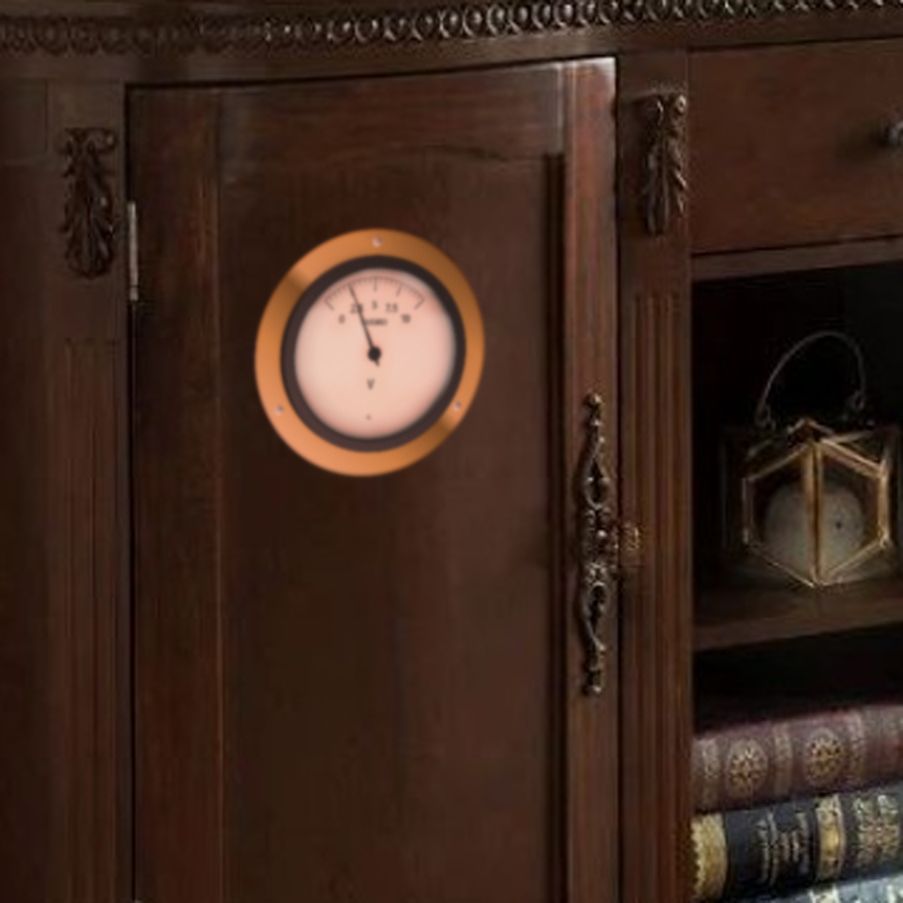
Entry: {"value": 2.5, "unit": "V"}
